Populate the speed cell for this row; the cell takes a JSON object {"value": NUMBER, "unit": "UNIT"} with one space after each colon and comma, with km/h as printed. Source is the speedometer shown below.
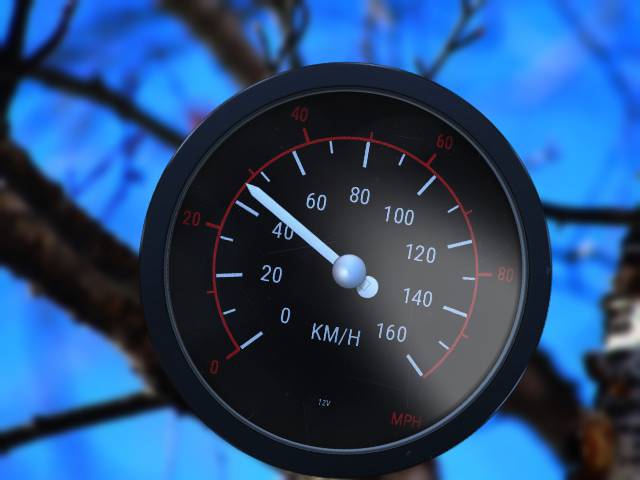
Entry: {"value": 45, "unit": "km/h"}
